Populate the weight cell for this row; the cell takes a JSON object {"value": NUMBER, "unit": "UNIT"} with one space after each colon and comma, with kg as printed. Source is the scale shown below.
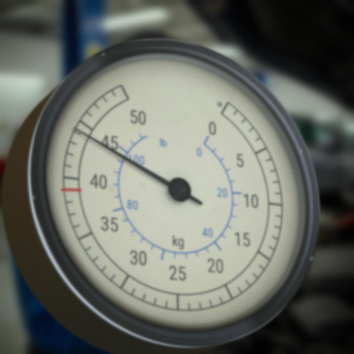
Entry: {"value": 44, "unit": "kg"}
